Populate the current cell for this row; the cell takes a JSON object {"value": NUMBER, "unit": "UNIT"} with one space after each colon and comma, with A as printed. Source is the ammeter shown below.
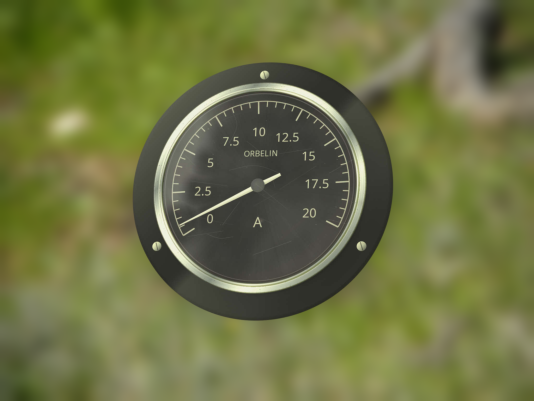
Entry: {"value": 0.5, "unit": "A"}
